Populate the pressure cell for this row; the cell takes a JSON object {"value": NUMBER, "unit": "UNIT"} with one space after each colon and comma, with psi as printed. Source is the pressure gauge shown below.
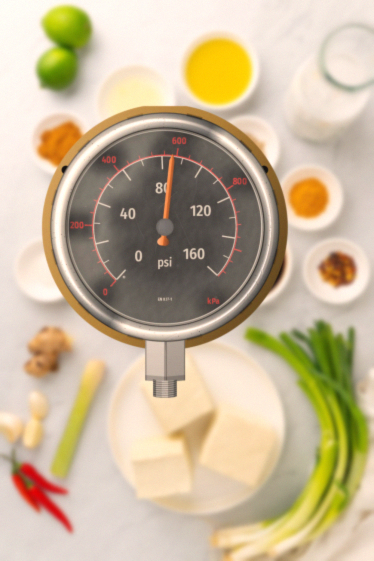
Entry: {"value": 85, "unit": "psi"}
